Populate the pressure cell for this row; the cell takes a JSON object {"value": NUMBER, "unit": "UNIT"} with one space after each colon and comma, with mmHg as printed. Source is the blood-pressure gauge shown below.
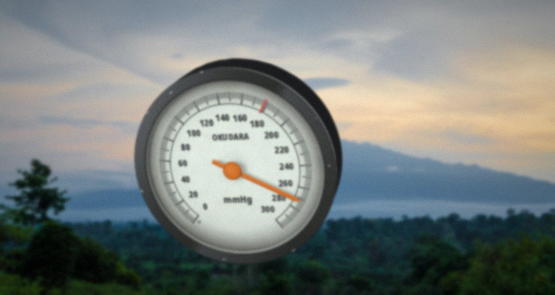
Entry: {"value": 270, "unit": "mmHg"}
